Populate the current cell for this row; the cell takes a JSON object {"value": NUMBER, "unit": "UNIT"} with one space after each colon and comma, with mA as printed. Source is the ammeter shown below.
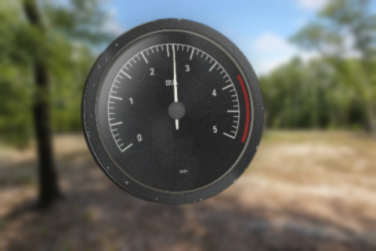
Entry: {"value": 2.6, "unit": "mA"}
